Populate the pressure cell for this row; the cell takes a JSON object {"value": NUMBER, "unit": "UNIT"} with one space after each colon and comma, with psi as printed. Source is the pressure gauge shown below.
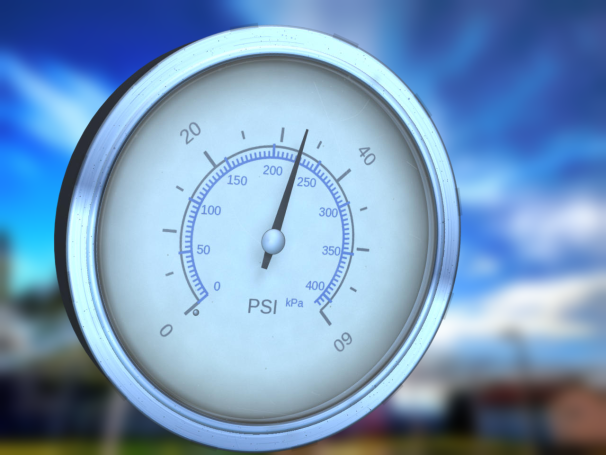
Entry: {"value": 32.5, "unit": "psi"}
